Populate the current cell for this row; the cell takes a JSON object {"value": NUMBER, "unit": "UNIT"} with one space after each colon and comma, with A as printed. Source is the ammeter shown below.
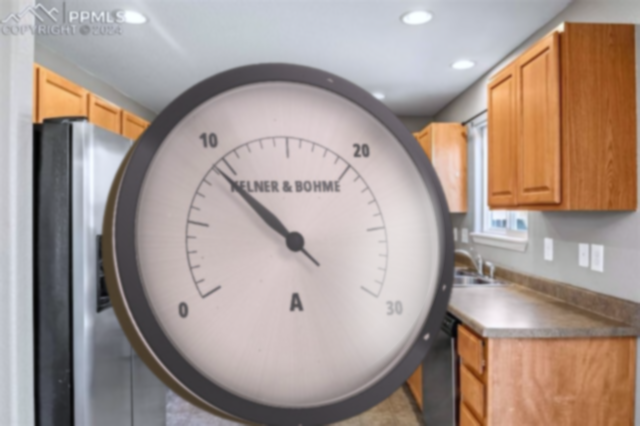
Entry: {"value": 9, "unit": "A"}
